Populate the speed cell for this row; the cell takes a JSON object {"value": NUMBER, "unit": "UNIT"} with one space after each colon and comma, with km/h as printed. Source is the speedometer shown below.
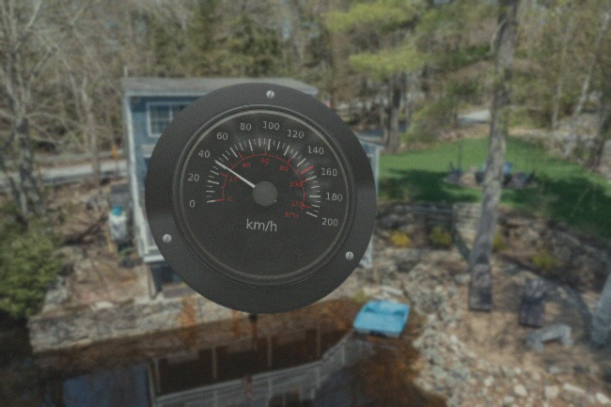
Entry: {"value": 40, "unit": "km/h"}
